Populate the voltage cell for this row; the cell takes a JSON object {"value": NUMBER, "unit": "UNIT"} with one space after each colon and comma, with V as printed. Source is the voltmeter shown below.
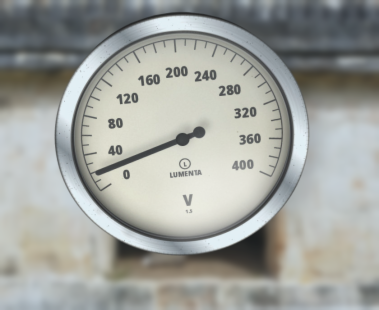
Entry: {"value": 20, "unit": "V"}
